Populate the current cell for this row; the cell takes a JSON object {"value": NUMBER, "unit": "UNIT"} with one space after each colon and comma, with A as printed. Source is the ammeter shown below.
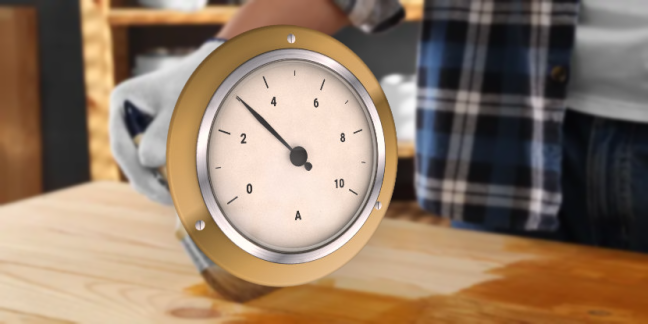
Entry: {"value": 3, "unit": "A"}
